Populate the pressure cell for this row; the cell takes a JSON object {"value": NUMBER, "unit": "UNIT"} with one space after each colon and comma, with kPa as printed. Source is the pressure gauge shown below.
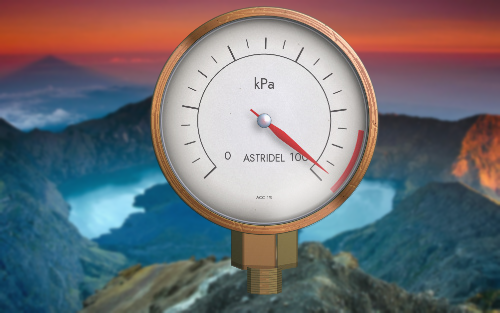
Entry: {"value": 97.5, "unit": "kPa"}
